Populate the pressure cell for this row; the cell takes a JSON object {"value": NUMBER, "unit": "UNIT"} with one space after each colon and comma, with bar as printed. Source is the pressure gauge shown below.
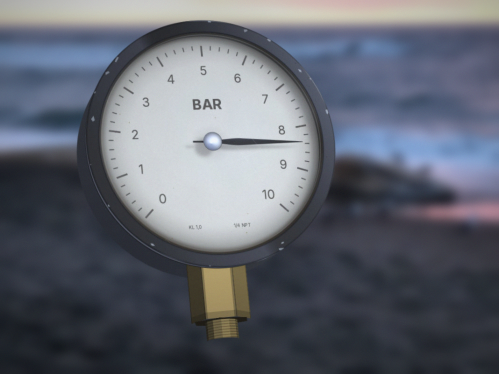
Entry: {"value": 8.4, "unit": "bar"}
